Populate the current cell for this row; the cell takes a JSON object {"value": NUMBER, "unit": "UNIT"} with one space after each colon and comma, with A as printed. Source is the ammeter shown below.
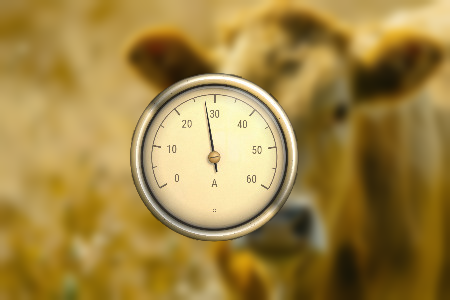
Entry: {"value": 27.5, "unit": "A"}
